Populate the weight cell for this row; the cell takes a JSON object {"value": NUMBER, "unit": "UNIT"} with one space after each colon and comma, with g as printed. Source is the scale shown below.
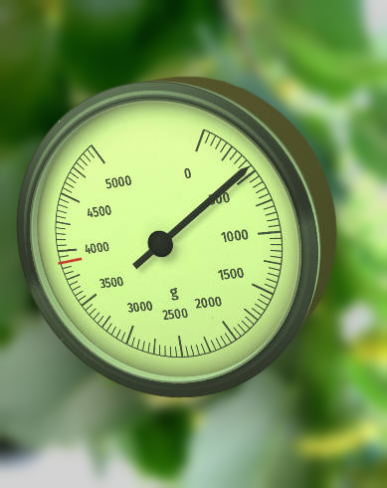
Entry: {"value": 450, "unit": "g"}
